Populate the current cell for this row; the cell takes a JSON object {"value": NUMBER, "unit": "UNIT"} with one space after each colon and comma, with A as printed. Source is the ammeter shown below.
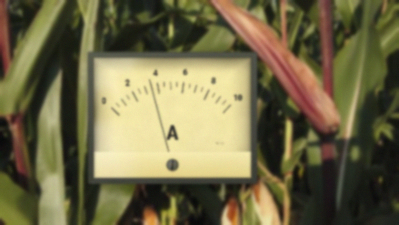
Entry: {"value": 3.5, "unit": "A"}
